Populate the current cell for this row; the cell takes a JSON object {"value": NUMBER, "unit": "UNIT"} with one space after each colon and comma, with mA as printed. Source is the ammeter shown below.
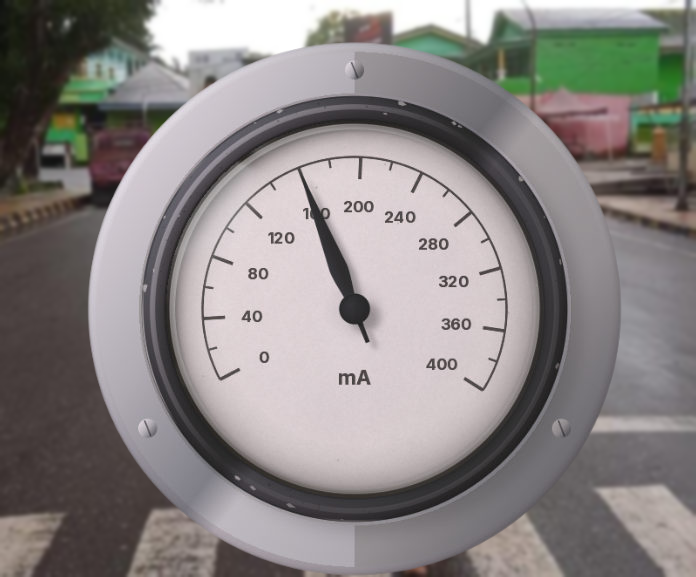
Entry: {"value": 160, "unit": "mA"}
